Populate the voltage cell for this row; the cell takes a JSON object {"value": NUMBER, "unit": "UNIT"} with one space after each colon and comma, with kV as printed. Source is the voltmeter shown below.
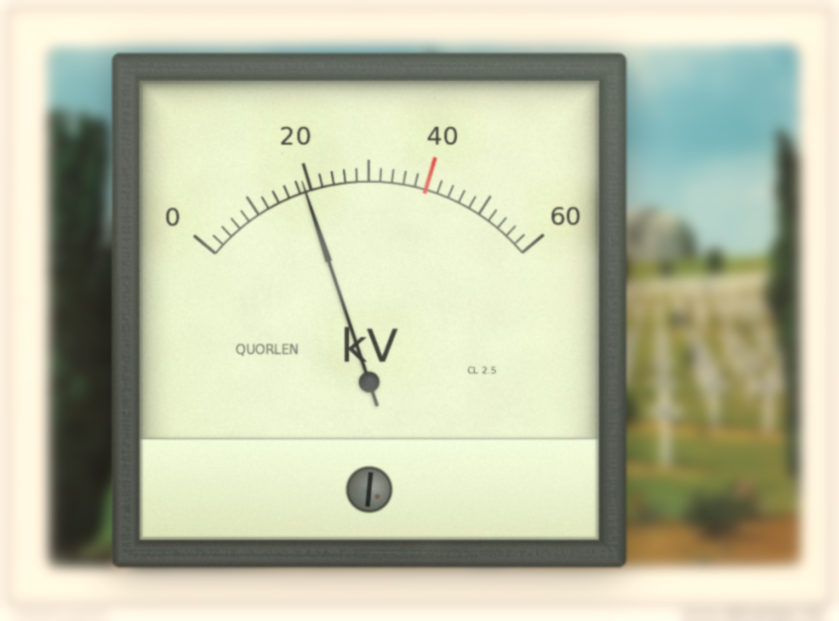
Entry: {"value": 19, "unit": "kV"}
